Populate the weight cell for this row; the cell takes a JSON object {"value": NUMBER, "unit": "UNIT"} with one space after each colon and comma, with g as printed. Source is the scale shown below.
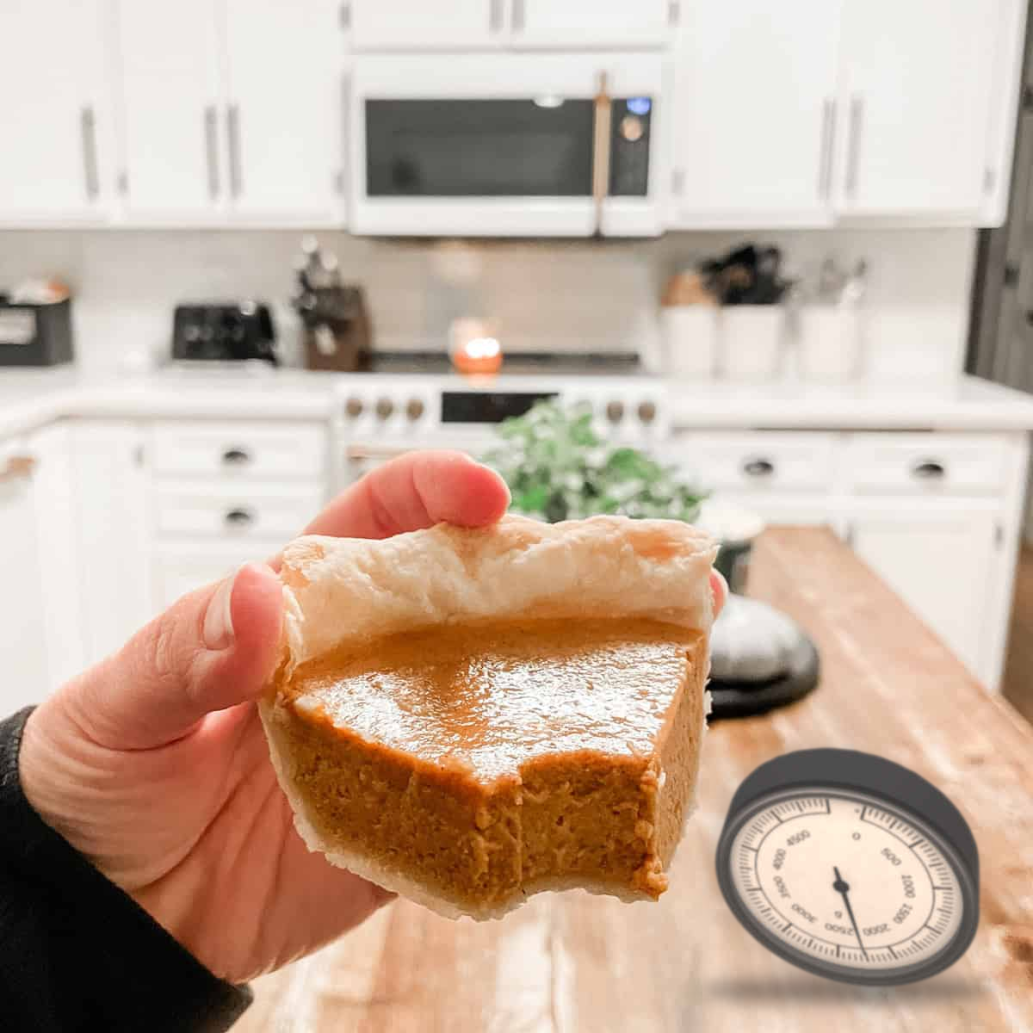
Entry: {"value": 2250, "unit": "g"}
